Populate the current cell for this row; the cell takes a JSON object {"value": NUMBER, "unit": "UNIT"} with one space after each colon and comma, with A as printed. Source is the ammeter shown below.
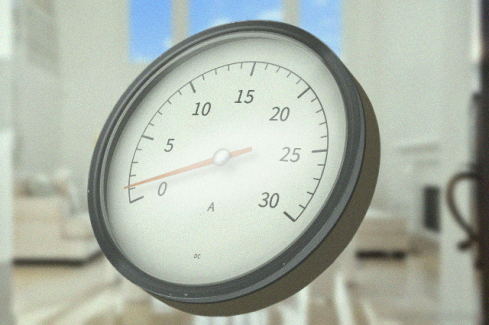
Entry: {"value": 1, "unit": "A"}
